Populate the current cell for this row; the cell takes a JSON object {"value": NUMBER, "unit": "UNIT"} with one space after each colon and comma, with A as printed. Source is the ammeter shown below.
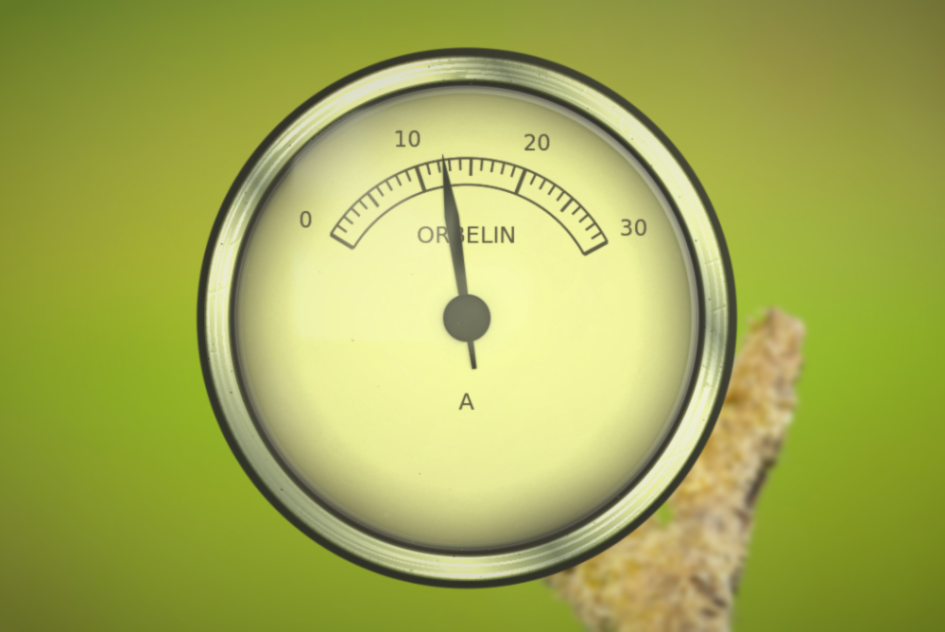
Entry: {"value": 12.5, "unit": "A"}
